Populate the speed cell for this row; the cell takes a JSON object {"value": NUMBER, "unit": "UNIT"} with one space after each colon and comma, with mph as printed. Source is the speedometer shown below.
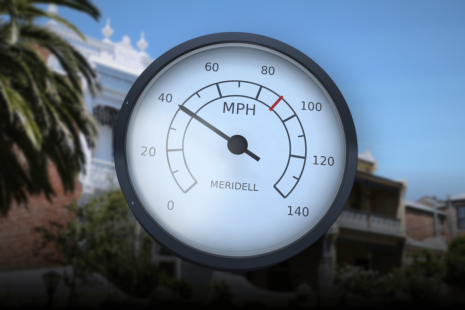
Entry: {"value": 40, "unit": "mph"}
